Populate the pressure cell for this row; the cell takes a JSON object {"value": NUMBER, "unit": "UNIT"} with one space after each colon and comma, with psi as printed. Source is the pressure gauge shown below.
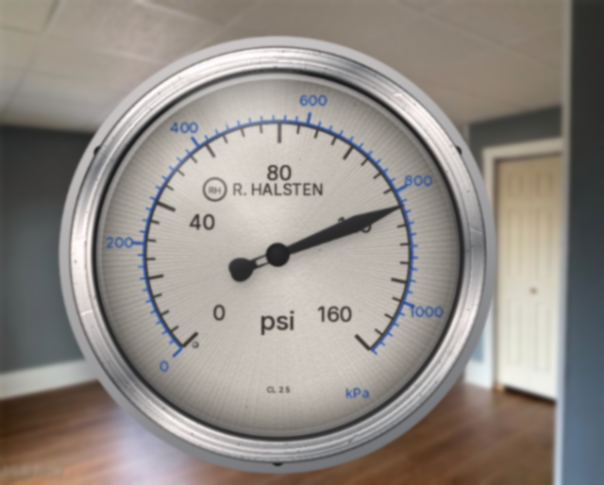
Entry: {"value": 120, "unit": "psi"}
